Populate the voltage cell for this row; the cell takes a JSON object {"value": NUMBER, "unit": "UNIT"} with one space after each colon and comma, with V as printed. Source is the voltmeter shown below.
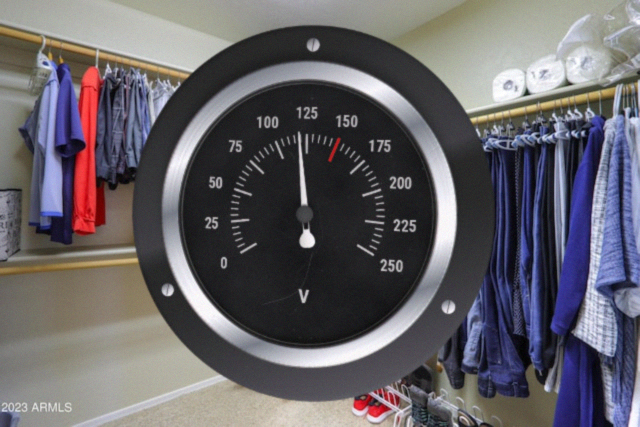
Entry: {"value": 120, "unit": "V"}
